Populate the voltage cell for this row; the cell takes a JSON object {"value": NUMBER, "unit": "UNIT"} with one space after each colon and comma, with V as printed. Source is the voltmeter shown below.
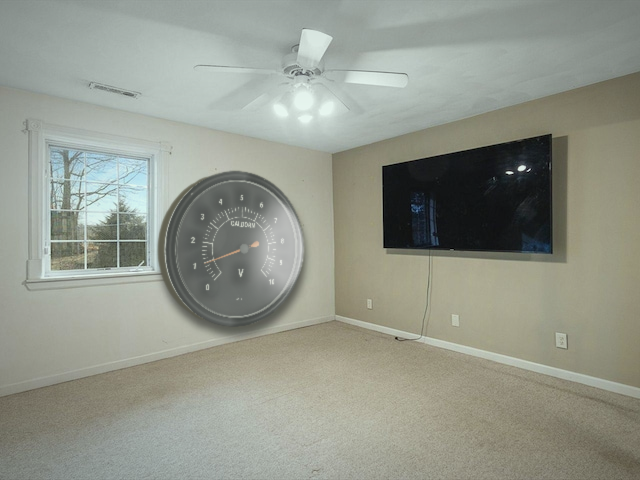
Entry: {"value": 1, "unit": "V"}
